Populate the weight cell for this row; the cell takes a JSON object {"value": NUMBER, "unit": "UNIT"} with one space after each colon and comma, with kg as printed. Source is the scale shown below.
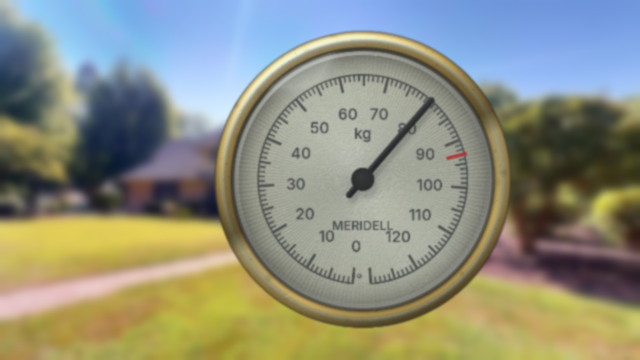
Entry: {"value": 80, "unit": "kg"}
